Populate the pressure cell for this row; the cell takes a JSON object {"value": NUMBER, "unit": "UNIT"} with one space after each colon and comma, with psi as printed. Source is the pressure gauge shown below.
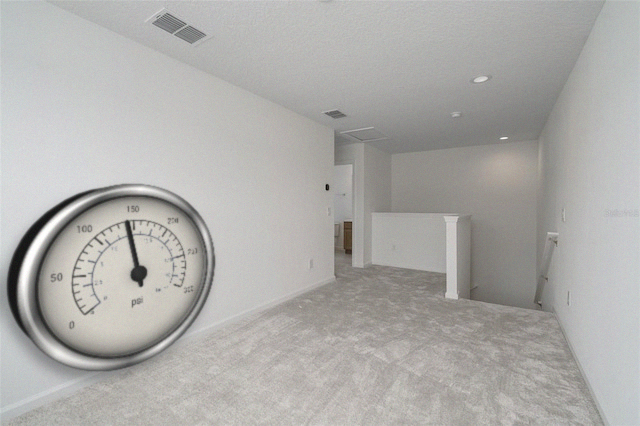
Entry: {"value": 140, "unit": "psi"}
